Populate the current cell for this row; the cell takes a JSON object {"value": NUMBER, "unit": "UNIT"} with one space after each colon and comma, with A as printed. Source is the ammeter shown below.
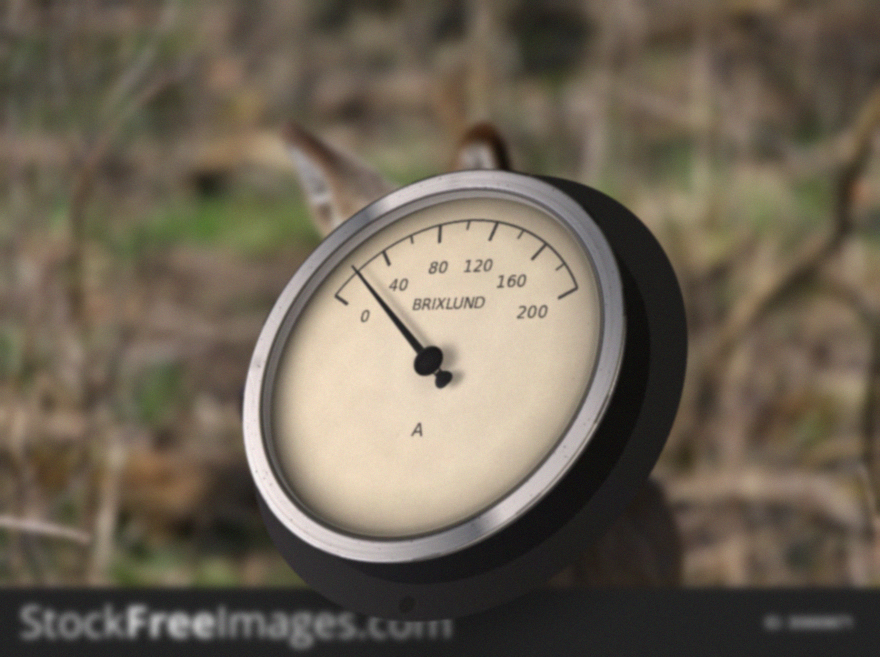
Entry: {"value": 20, "unit": "A"}
